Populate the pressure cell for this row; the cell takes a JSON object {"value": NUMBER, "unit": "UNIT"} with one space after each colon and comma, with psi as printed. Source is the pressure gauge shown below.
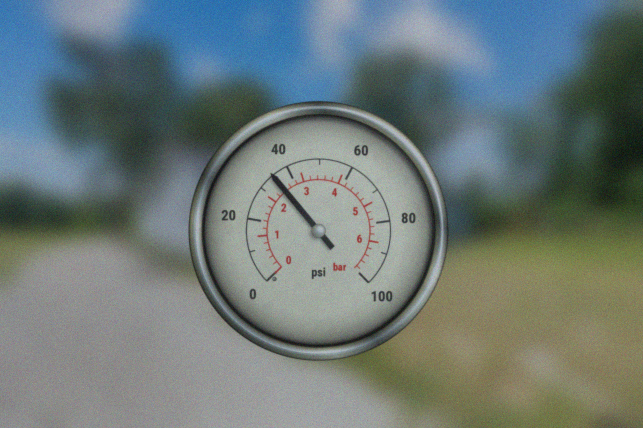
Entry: {"value": 35, "unit": "psi"}
